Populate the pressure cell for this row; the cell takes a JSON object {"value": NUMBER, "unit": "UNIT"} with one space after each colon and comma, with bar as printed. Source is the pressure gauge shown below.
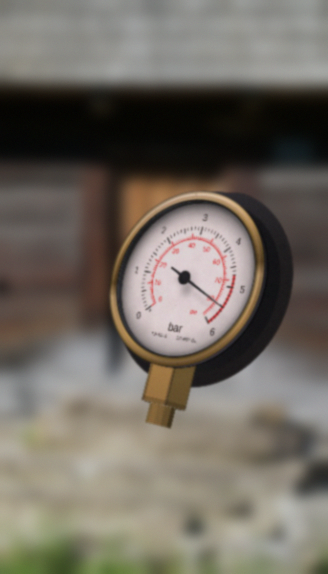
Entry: {"value": 5.5, "unit": "bar"}
